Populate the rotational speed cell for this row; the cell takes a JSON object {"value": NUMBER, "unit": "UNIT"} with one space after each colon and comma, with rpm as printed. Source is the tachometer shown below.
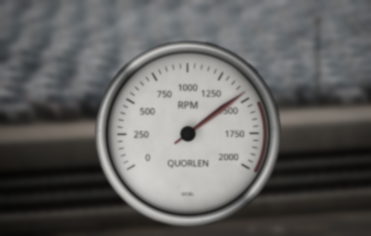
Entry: {"value": 1450, "unit": "rpm"}
